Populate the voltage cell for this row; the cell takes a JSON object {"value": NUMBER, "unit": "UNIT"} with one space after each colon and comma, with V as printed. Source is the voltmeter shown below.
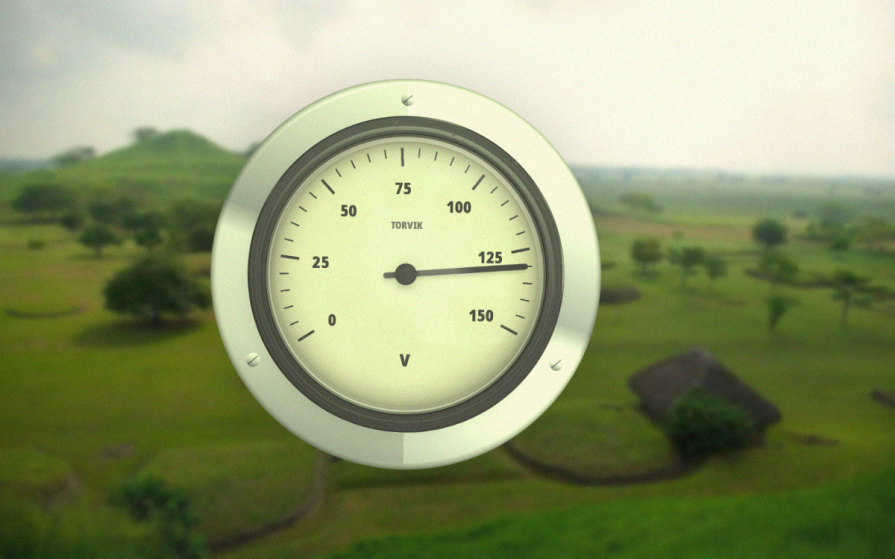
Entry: {"value": 130, "unit": "V"}
